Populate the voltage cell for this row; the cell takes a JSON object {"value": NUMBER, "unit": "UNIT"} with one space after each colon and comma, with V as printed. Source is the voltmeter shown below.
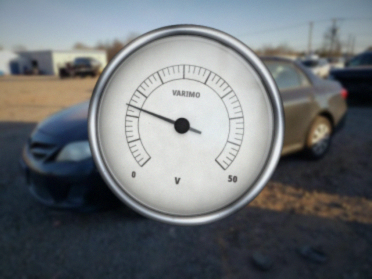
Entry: {"value": 12, "unit": "V"}
